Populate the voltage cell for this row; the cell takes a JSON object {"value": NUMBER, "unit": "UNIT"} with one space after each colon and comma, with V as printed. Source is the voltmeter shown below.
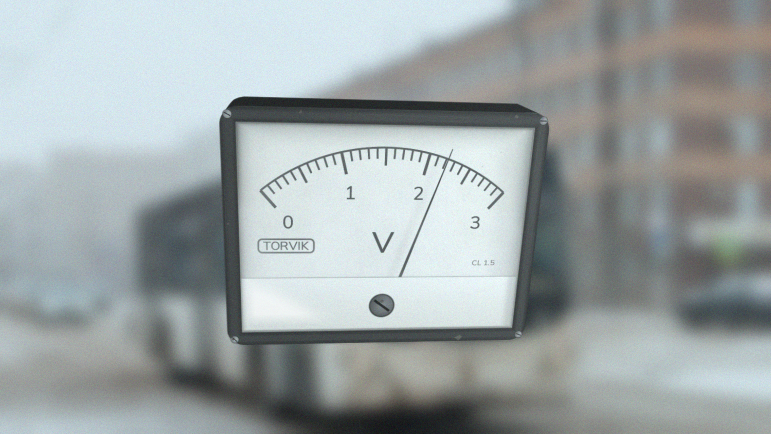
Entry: {"value": 2.2, "unit": "V"}
